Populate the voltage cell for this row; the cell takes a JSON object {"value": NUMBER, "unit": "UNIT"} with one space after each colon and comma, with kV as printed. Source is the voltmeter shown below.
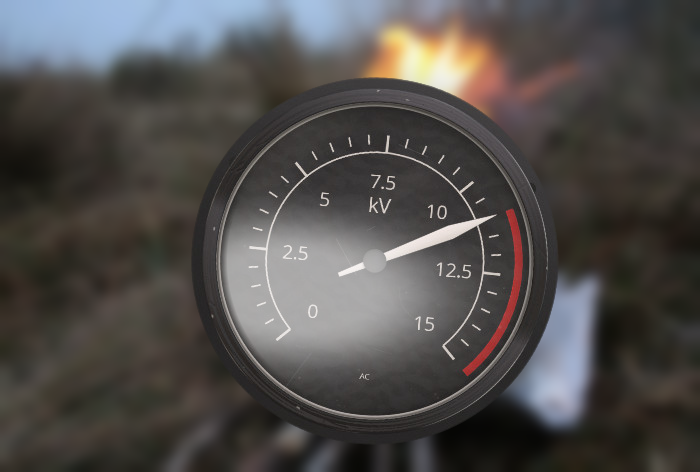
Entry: {"value": 11, "unit": "kV"}
